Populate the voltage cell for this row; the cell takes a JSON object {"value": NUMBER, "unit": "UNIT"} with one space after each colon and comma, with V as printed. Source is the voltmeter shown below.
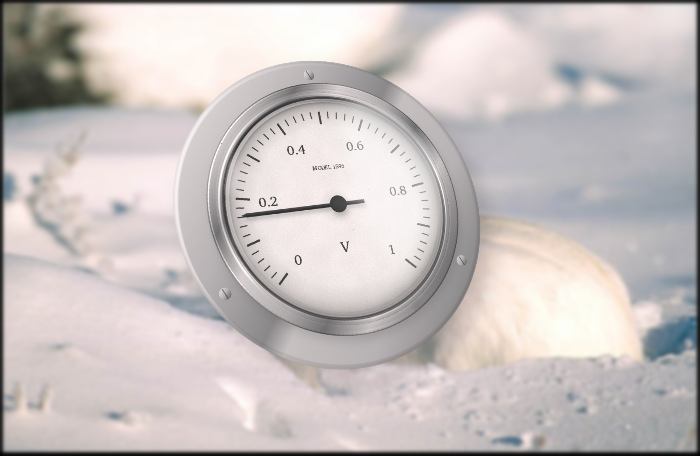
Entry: {"value": 0.16, "unit": "V"}
